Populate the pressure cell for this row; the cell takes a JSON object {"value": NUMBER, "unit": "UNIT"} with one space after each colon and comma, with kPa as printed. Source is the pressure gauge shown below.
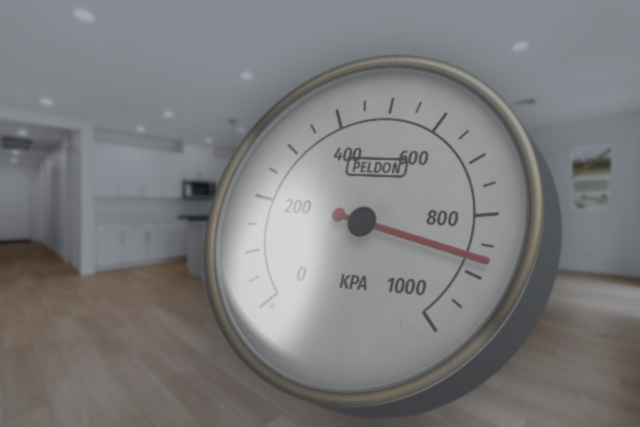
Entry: {"value": 875, "unit": "kPa"}
